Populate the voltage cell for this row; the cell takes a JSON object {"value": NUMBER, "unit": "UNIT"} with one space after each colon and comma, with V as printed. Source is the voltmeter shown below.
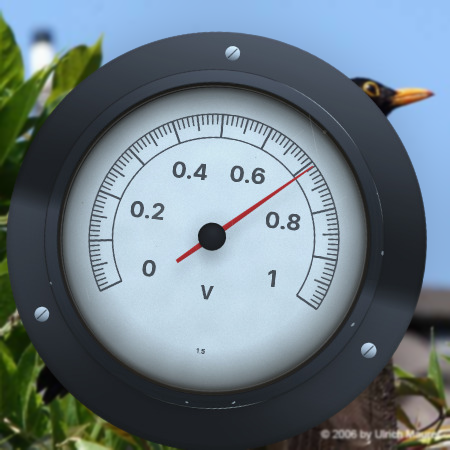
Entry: {"value": 0.71, "unit": "V"}
